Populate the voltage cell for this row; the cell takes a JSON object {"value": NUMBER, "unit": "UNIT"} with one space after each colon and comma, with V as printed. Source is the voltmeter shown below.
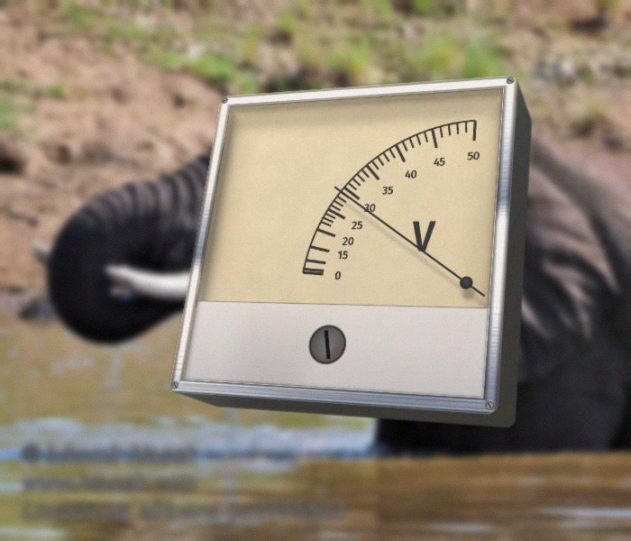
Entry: {"value": 29, "unit": "V"}
